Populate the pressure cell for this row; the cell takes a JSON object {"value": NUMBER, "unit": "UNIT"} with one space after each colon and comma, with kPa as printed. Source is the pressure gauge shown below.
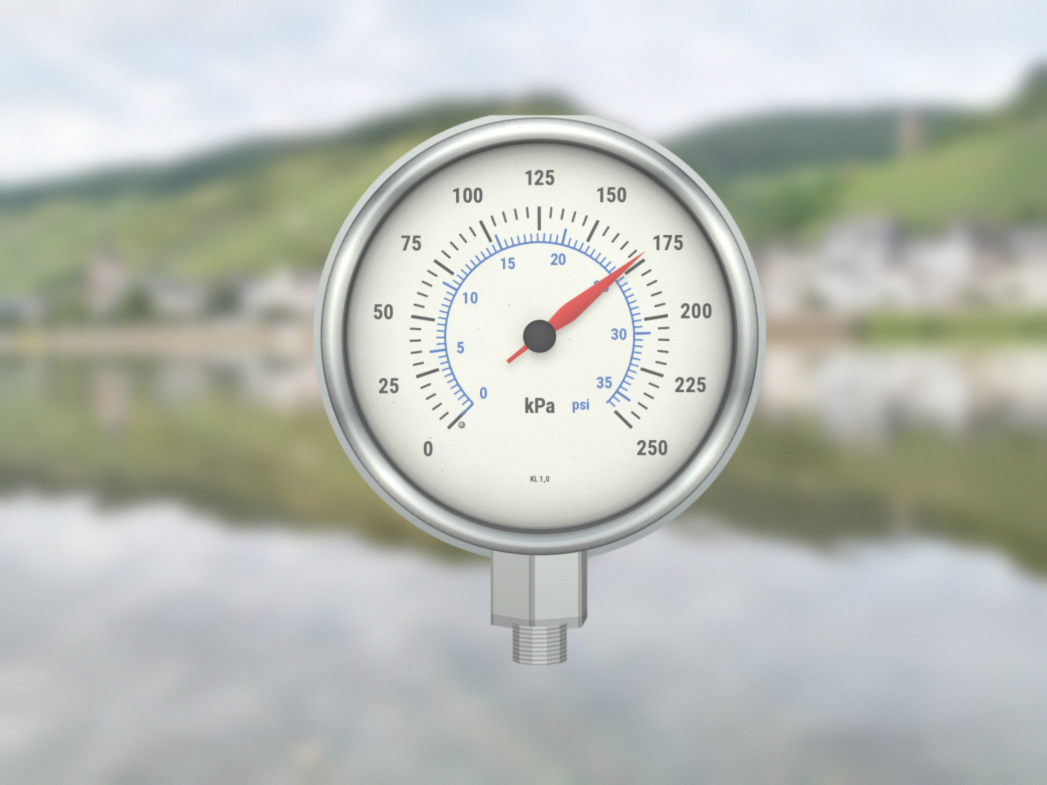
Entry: {"value": 172.5, "unit": "kPa"}
